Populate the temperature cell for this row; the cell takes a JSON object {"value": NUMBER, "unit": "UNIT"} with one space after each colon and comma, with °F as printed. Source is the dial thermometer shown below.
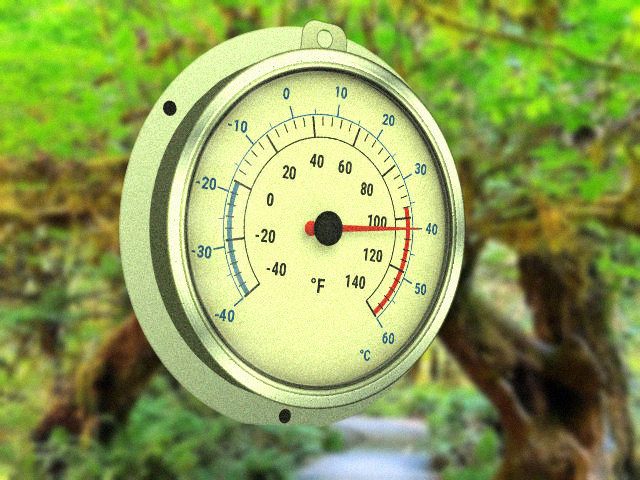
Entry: {"value": 104, "unit": "°F"}
